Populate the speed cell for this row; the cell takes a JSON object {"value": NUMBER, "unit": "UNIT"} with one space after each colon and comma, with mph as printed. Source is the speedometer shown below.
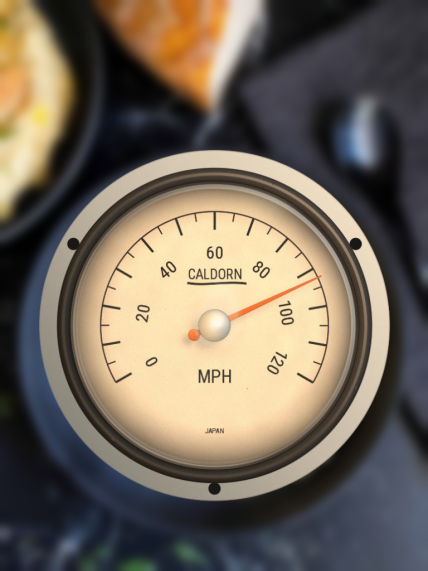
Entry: {"value": 92.5, "unit": "mph"}
